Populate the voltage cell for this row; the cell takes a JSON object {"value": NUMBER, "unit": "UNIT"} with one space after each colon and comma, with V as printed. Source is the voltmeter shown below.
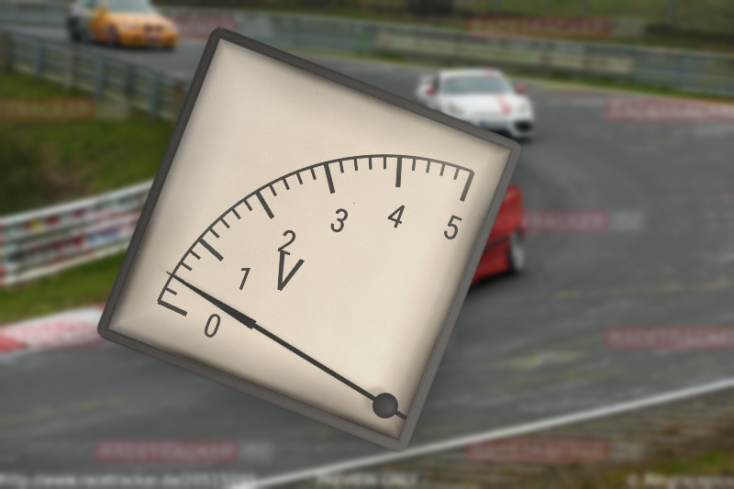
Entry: {"value": 0.4, "unit": "V"}
